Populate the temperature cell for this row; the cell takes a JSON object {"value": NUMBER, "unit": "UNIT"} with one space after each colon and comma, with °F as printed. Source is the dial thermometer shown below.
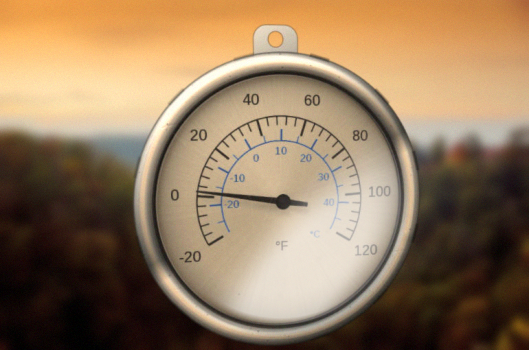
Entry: {"value": 2, "unit": "°F"}
